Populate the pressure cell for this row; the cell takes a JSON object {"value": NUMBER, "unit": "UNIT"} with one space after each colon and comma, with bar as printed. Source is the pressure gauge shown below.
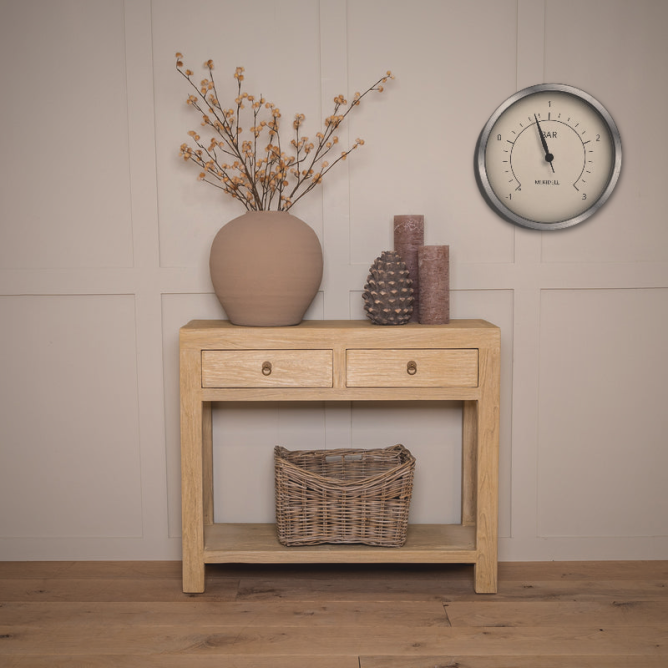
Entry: {"value": 0.7, "unit": "bar"}
